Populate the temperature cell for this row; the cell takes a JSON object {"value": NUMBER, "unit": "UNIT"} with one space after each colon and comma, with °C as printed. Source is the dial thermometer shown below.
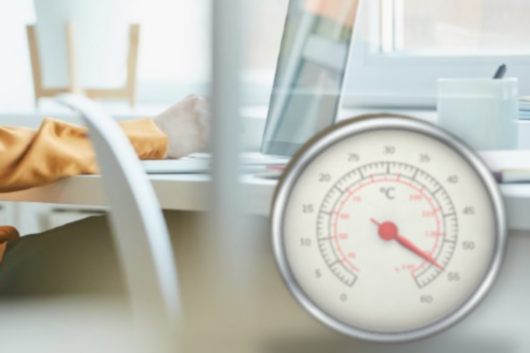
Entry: {"value": 55, "unit": "°C"}
